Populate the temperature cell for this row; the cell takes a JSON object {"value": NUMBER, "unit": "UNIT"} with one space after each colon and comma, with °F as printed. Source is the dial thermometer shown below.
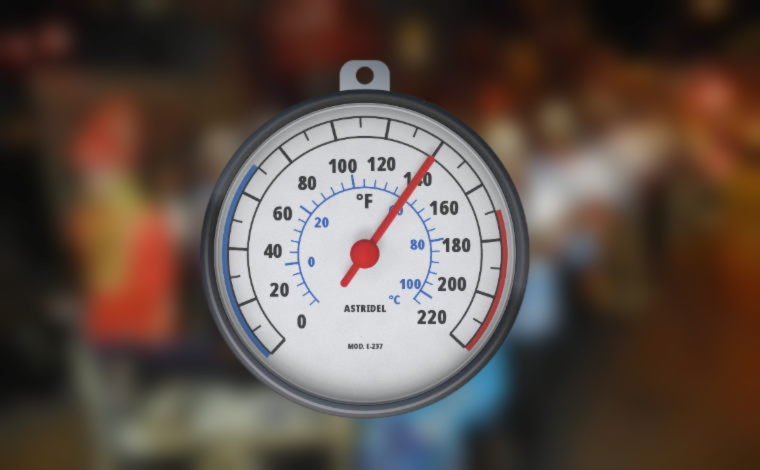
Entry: {"value": 140, "unit": "°F"}
